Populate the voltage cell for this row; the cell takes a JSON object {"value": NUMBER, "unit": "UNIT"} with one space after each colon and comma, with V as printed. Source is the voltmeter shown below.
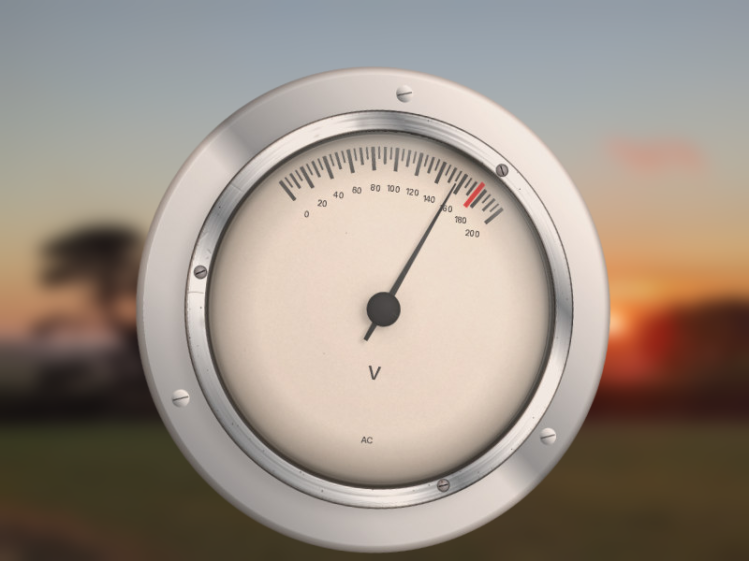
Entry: {"value": 155, "unit": "V"}
